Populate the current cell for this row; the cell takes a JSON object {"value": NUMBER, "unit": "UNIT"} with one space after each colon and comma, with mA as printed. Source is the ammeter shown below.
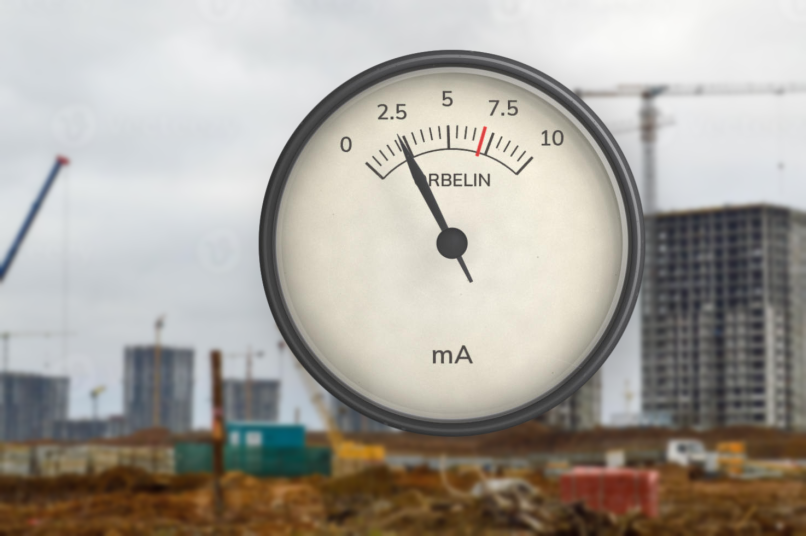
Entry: {"value": 2.25, "unit": "mA"}
